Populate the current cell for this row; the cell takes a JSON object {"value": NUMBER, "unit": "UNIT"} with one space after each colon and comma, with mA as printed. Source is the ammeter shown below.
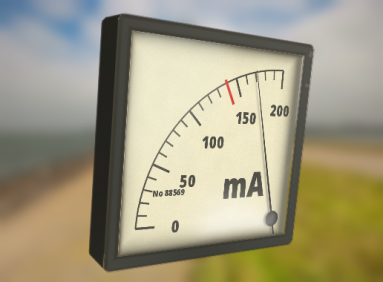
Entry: {"value": 170, "unit": "mA"}
